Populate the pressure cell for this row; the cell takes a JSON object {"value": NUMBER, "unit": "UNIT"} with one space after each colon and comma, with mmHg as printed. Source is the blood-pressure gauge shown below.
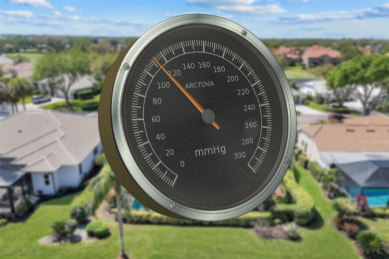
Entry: {"value": 110, "unit": "mmHg"}
